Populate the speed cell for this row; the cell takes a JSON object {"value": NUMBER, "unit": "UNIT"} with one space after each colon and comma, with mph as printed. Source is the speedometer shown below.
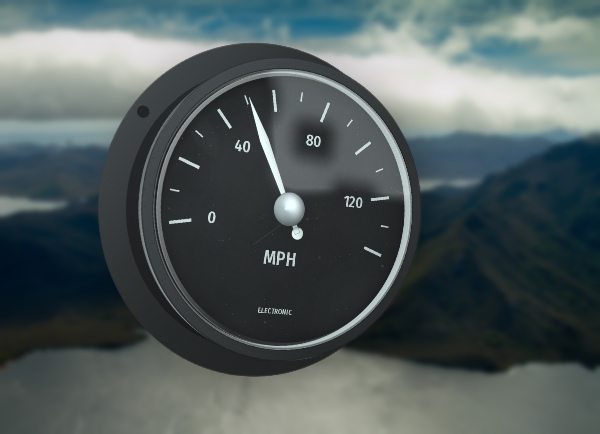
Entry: {"value": 50, "unit": "mph"}
